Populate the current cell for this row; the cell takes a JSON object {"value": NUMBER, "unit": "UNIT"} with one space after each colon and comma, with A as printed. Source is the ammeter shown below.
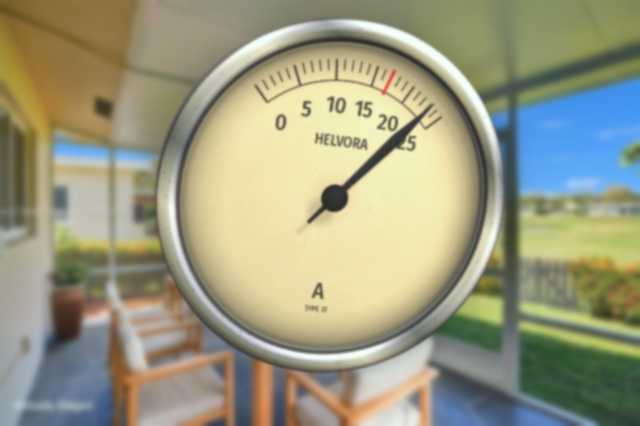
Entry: {"value": 23, "unit": "A"}
